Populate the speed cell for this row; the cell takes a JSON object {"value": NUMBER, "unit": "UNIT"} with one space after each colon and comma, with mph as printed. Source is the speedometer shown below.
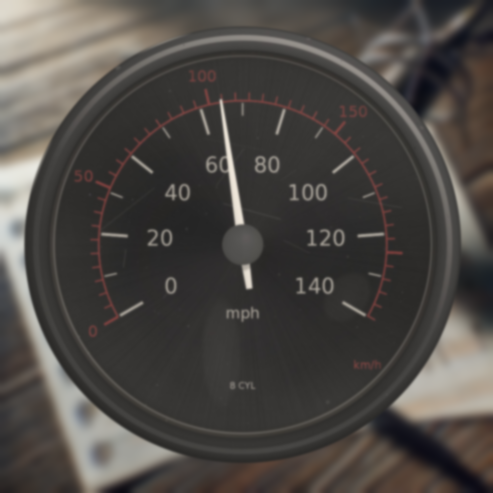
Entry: {"value": 65, "unit": "mph"}
